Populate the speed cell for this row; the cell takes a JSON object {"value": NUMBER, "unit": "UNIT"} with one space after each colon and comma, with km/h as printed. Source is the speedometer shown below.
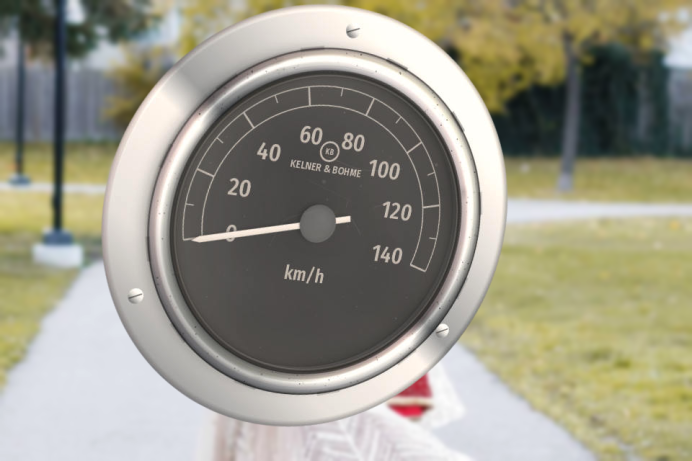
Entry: {"value": 0, "unit": "km/h"}
